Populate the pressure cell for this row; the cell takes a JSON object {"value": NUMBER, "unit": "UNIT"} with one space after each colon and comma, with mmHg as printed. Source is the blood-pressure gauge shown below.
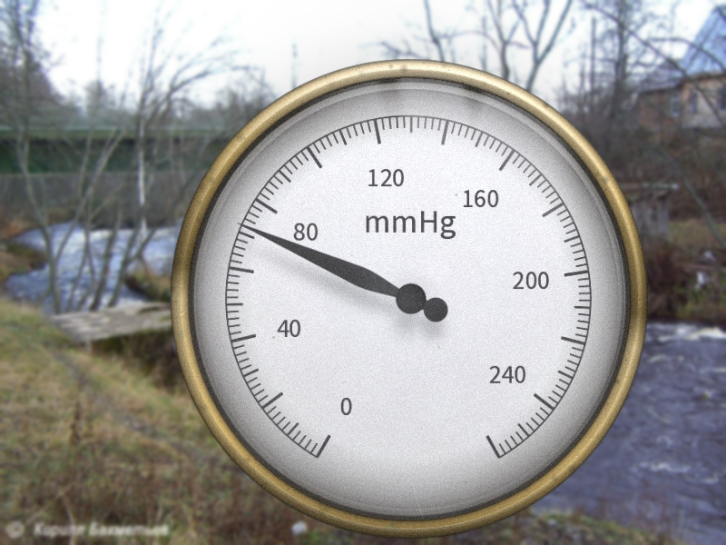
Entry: {"value": 72, "unit": "mmHg"}
